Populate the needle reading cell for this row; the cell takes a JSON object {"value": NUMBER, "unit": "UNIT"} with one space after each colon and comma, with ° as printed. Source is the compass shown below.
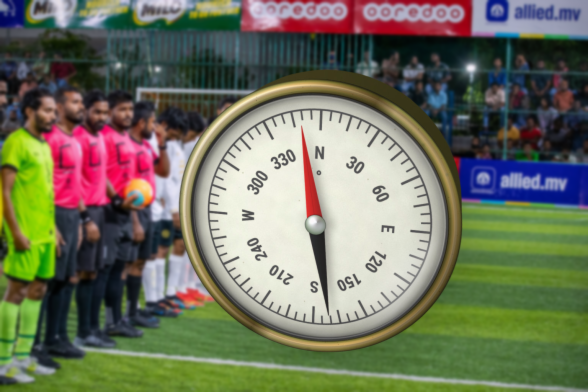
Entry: {"value": 350, "unit": "°"}
